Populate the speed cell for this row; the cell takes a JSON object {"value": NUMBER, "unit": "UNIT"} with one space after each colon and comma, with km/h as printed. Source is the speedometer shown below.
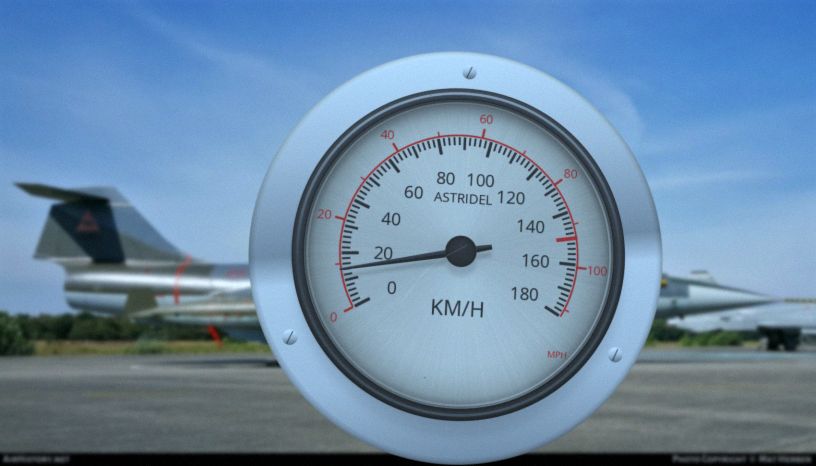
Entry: {"value": 14, "unit": "km/h"}
